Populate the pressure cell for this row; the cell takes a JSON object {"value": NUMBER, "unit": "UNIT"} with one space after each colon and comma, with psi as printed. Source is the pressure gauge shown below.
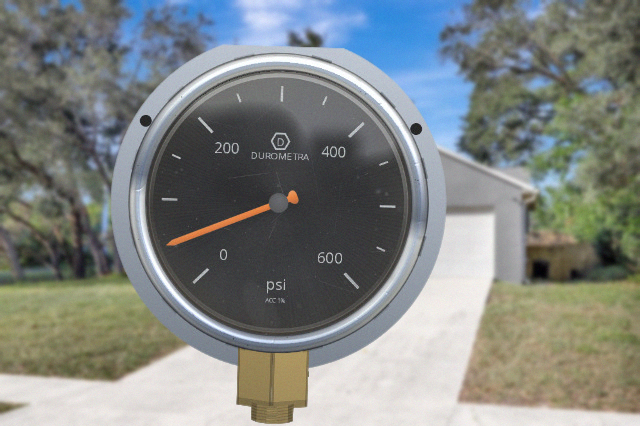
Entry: {"value": 50, "unit": "psi"}
